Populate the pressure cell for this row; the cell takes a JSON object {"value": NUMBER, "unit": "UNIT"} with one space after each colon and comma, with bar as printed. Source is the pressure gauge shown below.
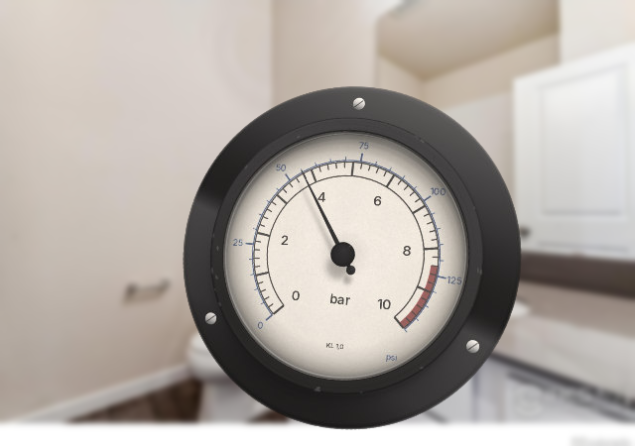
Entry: {"value": 3.8, "unit": "bar"}
